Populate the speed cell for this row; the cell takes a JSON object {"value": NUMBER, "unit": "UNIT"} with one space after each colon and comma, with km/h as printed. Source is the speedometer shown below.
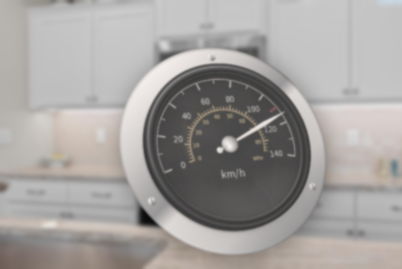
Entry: {"value": 115, "unit": "km/h"}
